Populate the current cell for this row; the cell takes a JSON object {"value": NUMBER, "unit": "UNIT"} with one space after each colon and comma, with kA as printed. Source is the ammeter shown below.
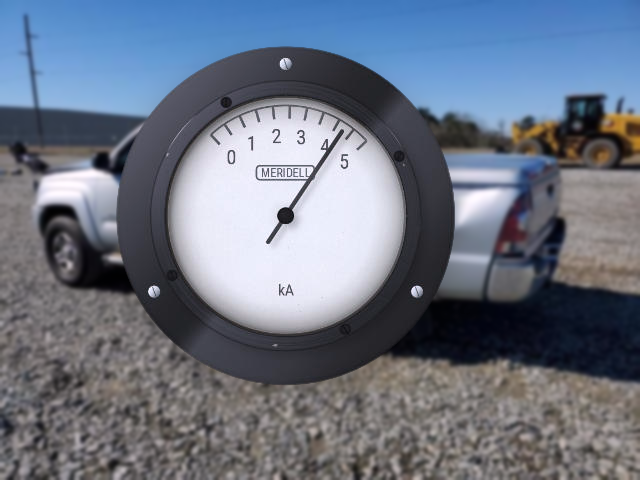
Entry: {"value": 4.25, "unit": "kA"}
